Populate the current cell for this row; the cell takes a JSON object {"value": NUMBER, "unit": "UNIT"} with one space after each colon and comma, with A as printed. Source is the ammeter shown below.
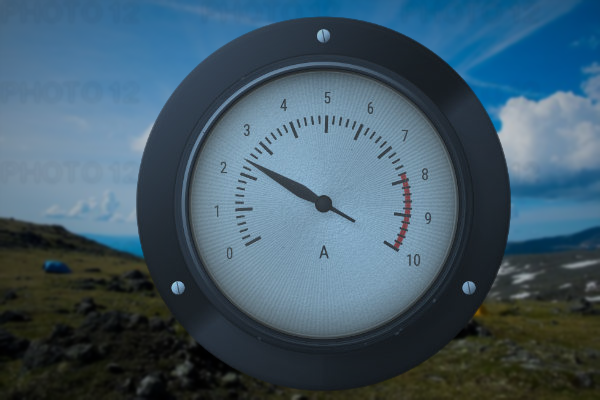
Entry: {"value": 2.4, "unit": "A"}
